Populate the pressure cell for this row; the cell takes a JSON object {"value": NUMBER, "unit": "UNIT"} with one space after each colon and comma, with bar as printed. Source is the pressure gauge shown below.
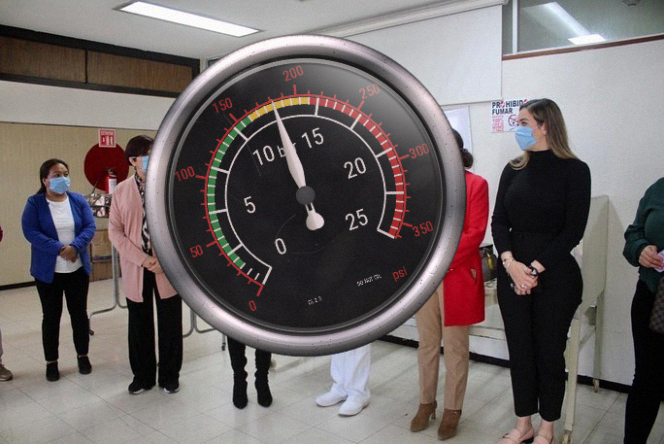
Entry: {"value": 12.5, "unit": "bar"}
